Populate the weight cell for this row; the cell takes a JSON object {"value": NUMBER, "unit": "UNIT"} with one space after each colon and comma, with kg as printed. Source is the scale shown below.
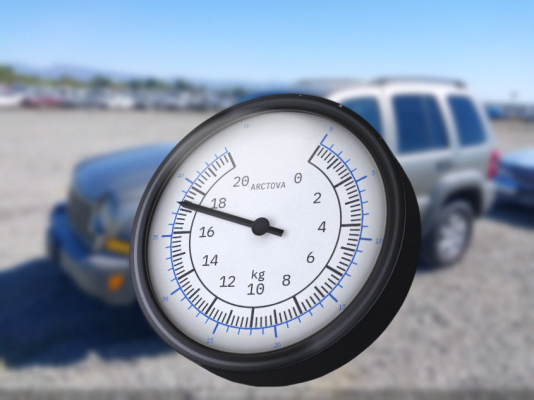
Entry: {"value": 17.2, "unit": "kg"}
